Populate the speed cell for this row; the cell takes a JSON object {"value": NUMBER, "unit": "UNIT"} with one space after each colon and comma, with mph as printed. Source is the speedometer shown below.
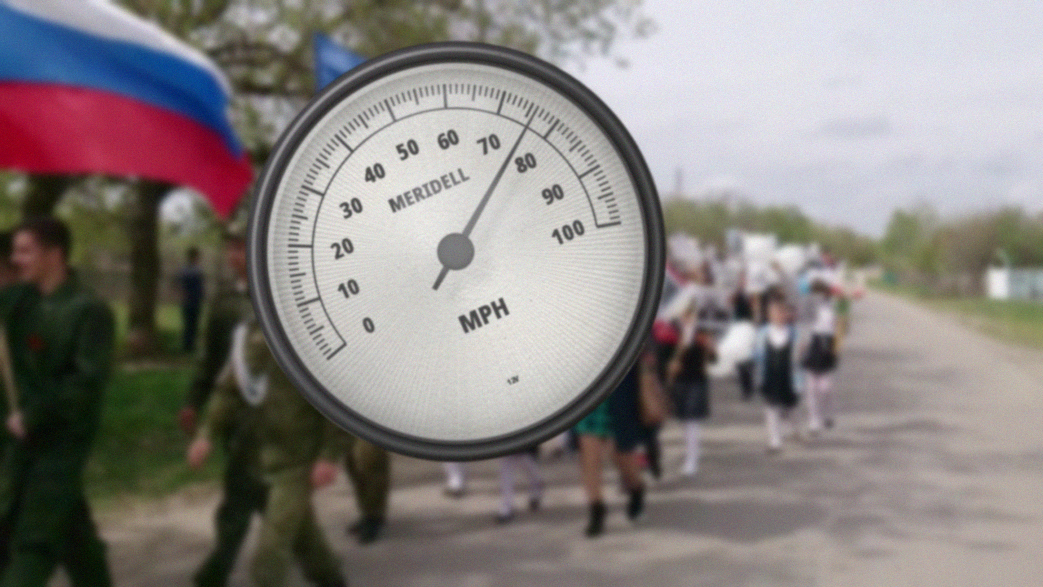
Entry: {"value": 76, "unit": "mph"}
